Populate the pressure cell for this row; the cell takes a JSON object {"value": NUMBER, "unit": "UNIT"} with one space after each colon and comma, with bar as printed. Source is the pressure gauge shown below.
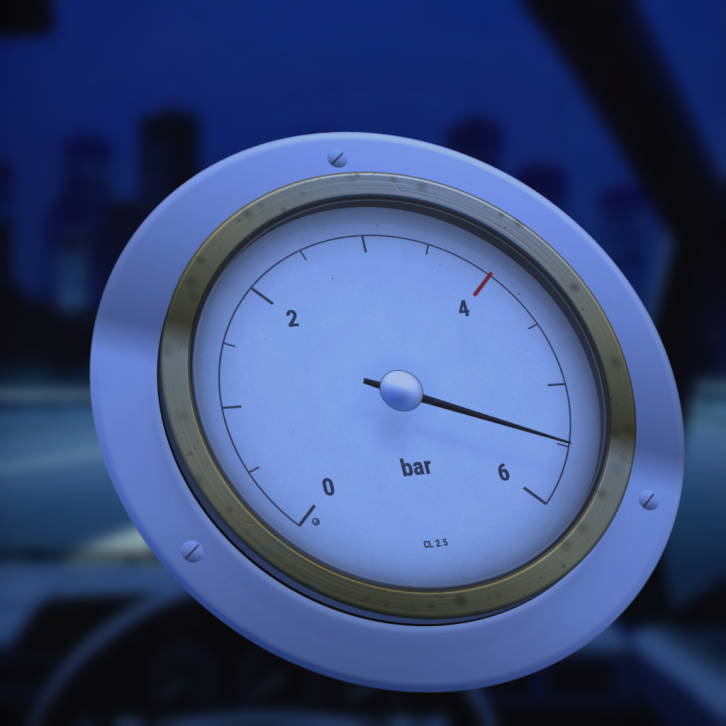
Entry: {"value": 5.5, "unit": "bar"}
